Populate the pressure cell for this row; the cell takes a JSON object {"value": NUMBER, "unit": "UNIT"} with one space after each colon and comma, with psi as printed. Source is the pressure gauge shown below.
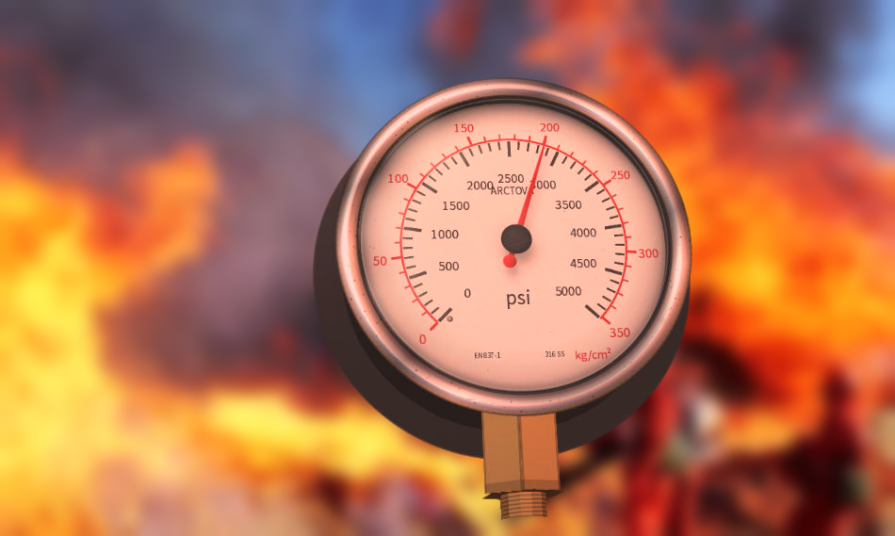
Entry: {"value": 2850, "unit": "psi"}
